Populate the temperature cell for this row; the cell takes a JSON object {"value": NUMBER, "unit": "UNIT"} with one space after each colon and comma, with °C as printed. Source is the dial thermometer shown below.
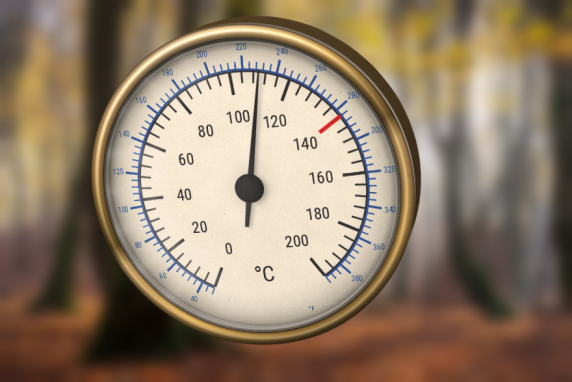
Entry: {"value": 110, "unit": "°C"}
